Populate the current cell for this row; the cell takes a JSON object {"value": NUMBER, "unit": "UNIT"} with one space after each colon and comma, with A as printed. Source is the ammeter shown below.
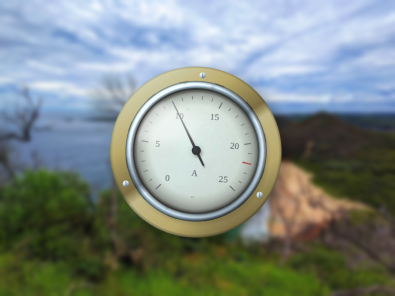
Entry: {"value": 10, "unit": "A"}
